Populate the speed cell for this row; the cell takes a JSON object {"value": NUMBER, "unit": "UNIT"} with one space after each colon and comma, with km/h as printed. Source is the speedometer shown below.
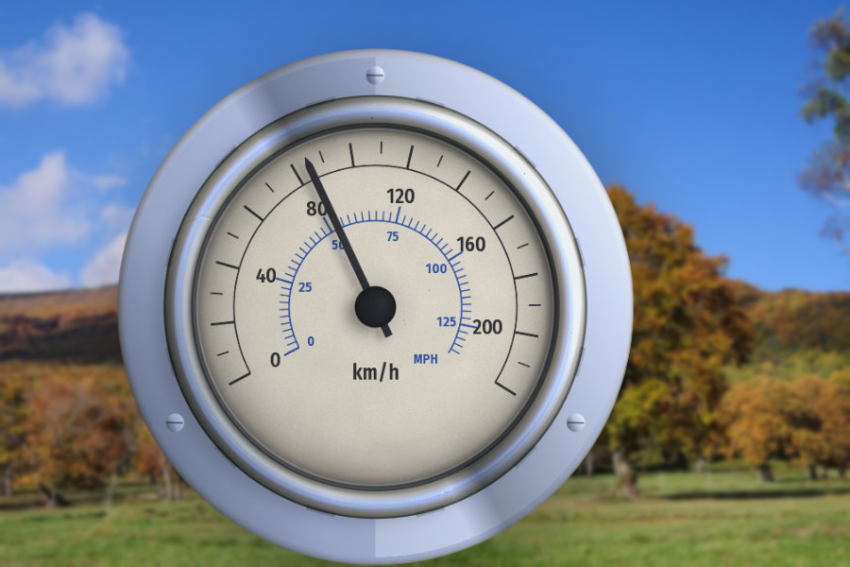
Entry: {"value": 85, "unit": "km/h"}
